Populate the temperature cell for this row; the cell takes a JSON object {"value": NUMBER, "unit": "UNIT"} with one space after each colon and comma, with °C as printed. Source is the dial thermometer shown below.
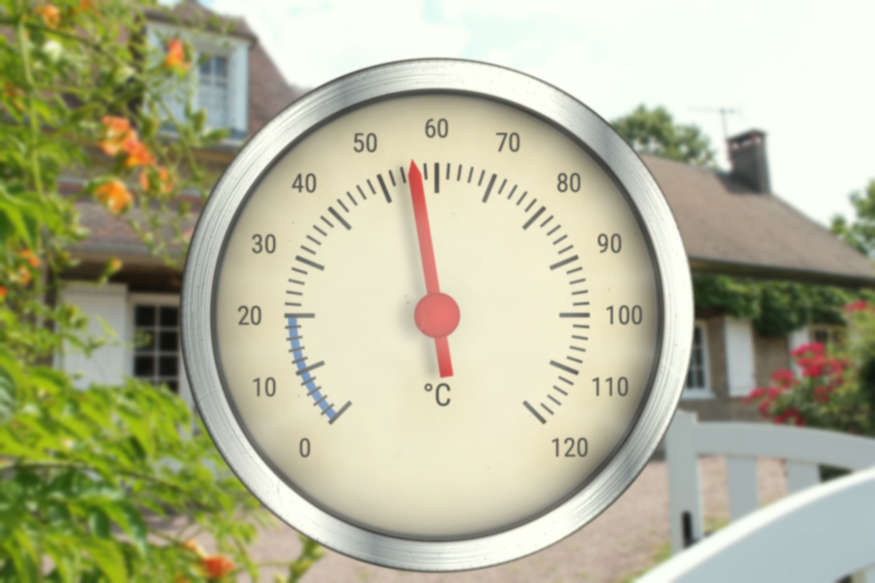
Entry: {"value": 56, "unit": "°C"}
